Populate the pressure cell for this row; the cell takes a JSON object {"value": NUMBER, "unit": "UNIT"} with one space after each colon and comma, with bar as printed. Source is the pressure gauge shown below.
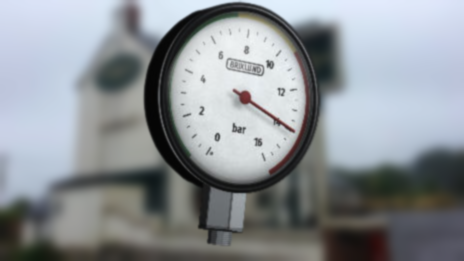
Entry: {"value": 14, "unit": "bar"}
